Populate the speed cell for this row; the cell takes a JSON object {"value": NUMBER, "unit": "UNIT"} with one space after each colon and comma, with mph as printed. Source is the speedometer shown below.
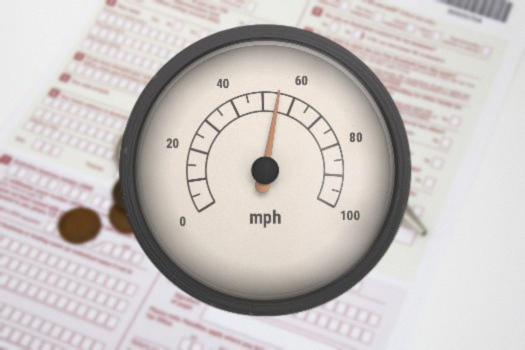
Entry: {"value": 55, "unit": "mph"}
